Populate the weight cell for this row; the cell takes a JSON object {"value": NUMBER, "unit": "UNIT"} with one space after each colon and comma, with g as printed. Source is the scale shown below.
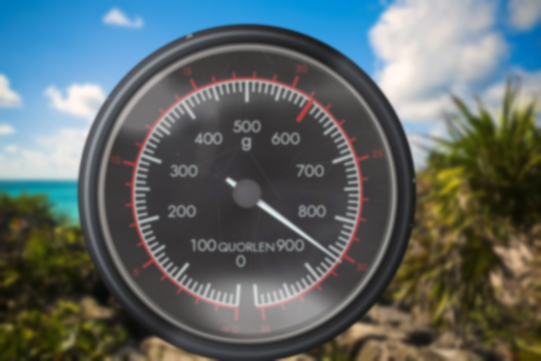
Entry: {"value": 860, "unit": "g"}
